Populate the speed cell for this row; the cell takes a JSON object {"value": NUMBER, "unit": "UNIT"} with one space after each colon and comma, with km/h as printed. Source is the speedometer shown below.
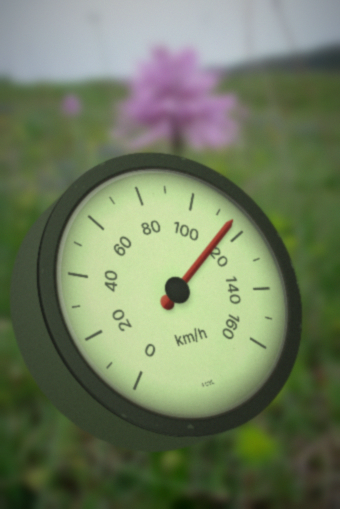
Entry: {"value": 115, "unit": "km/h"}
